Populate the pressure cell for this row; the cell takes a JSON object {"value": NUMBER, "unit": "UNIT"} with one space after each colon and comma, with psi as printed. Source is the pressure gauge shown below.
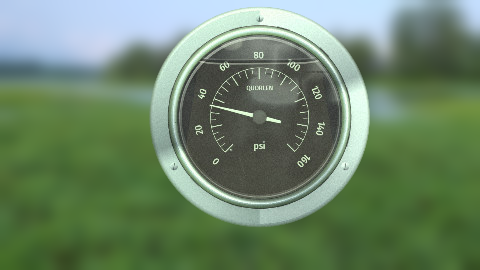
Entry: {"value": 35, "unit": "psi"}
